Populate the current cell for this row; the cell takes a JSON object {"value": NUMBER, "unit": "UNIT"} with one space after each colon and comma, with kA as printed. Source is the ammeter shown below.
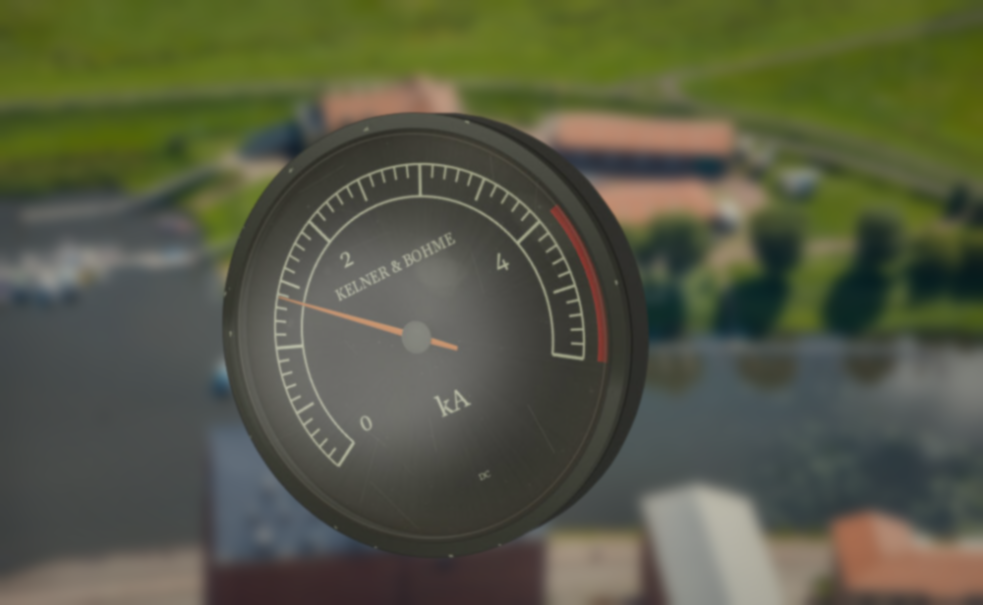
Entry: {"value": 1.4, "unit": "kA"}
